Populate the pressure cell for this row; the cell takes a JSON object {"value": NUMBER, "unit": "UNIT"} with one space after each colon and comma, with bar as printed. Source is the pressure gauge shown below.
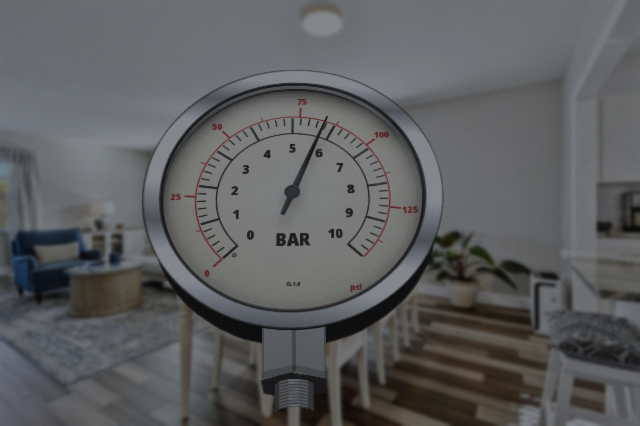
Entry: {"value": 5.8, "unit": "bar"}
